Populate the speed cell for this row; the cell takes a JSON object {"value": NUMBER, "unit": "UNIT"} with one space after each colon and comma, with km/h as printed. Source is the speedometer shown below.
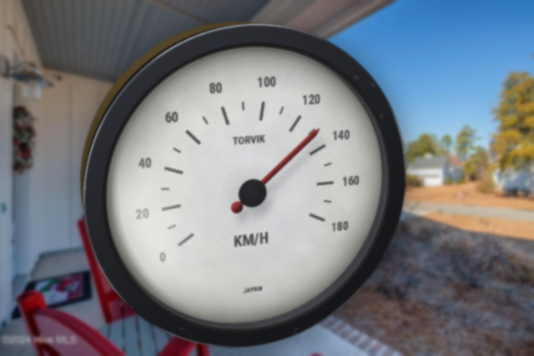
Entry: {"value": 130, "unit": "km/h"}
